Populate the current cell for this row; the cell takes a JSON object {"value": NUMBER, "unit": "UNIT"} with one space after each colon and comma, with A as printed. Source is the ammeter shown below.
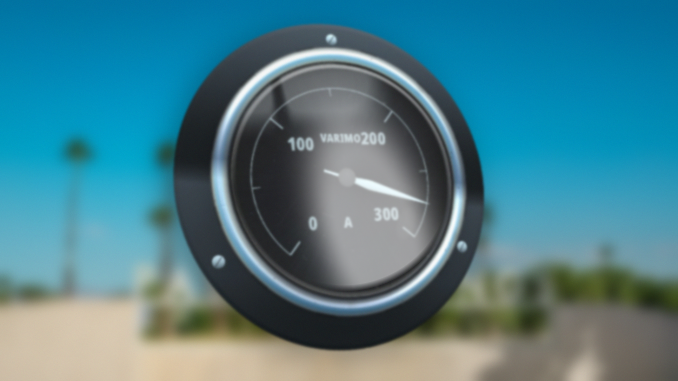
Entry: {"value": 275, "unit": "A"}
